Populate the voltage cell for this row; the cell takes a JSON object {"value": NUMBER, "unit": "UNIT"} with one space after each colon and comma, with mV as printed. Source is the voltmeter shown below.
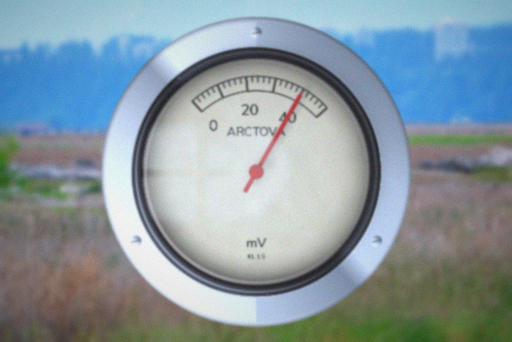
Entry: {"value": 40, "unit": "mV"}
